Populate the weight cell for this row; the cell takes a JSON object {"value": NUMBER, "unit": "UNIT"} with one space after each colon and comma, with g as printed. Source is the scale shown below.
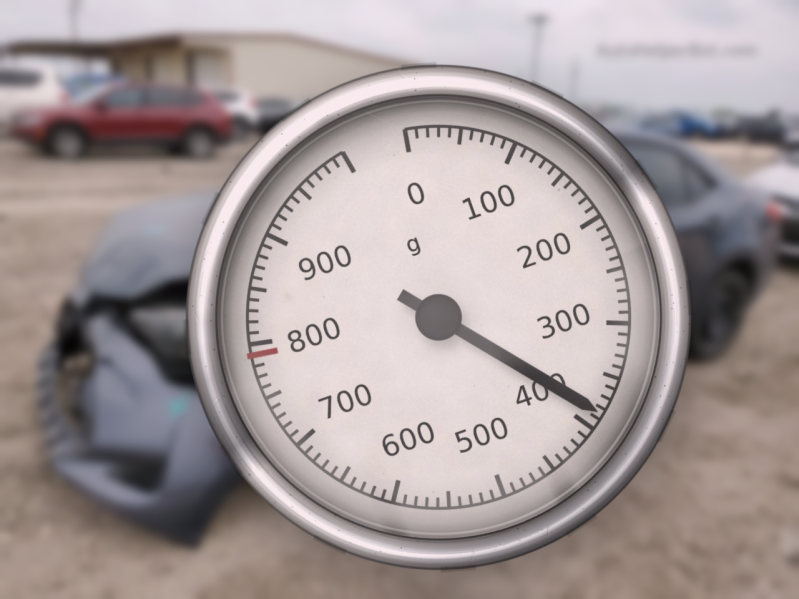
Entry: {"value": 385, "unit": "g"}
